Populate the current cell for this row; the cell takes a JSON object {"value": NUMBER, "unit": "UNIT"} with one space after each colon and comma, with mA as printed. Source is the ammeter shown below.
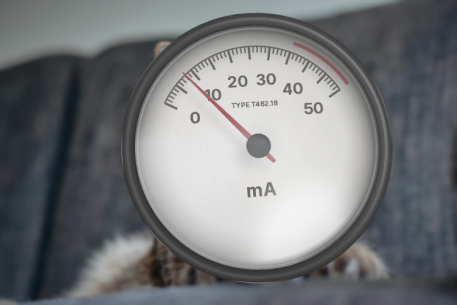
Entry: {"value": 8, "unit": "mA"}
